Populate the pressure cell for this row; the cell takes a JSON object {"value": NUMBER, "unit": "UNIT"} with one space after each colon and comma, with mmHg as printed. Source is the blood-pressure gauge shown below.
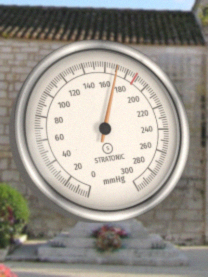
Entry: {"value": 170, "unit": "mmHg"}
